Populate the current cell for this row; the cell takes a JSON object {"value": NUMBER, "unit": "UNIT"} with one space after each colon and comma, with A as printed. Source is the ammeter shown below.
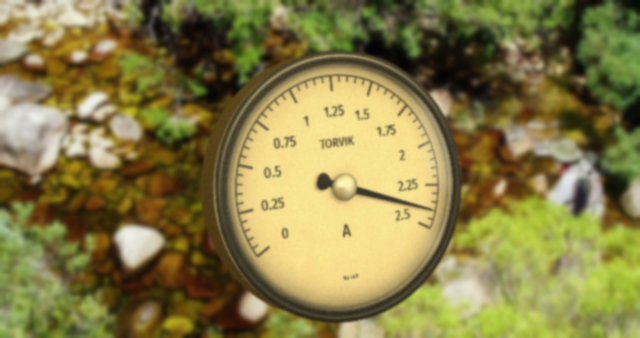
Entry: {"value": 2.4, "unit": "A"}
